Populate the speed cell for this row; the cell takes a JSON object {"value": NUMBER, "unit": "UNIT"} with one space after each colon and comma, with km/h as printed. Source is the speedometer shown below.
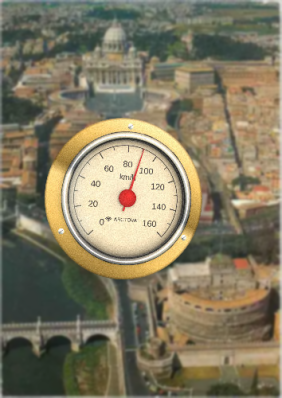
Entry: {"value": 90, "unit": "km/h"}
